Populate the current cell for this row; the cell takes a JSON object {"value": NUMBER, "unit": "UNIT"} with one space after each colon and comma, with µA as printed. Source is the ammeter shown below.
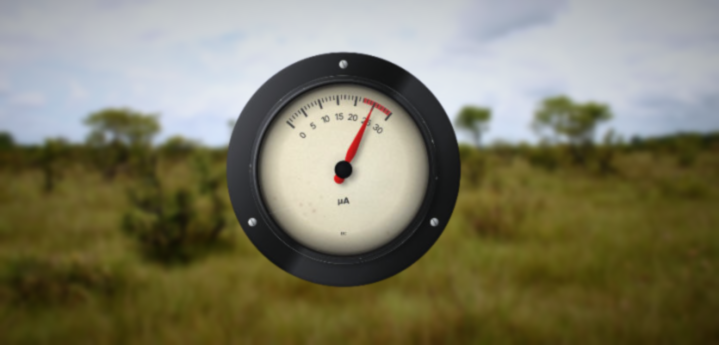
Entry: {"value": 25, "unit": "µA"}
